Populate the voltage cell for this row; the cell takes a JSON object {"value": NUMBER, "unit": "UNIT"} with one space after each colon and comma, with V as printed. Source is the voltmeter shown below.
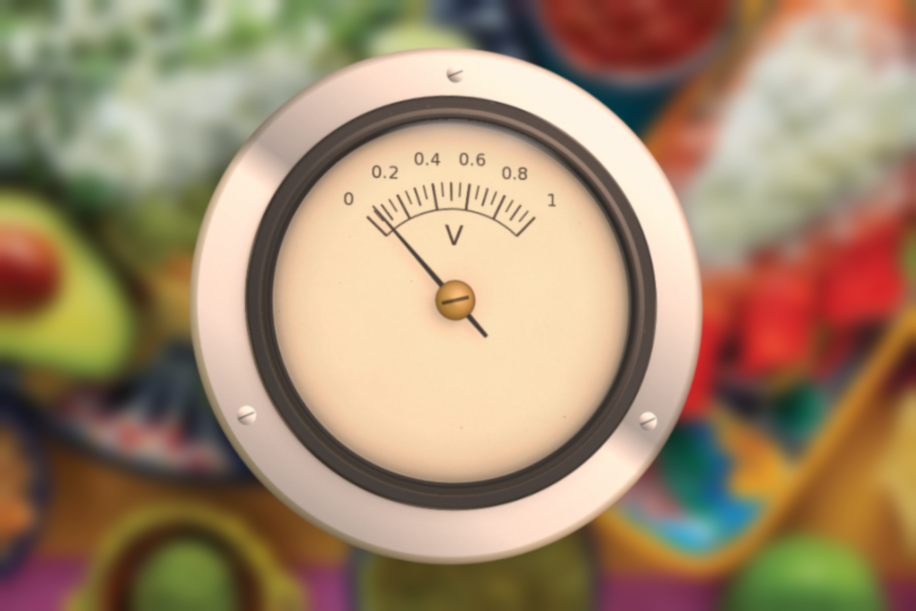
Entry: {"value": 0.05, "unit": "V"}
